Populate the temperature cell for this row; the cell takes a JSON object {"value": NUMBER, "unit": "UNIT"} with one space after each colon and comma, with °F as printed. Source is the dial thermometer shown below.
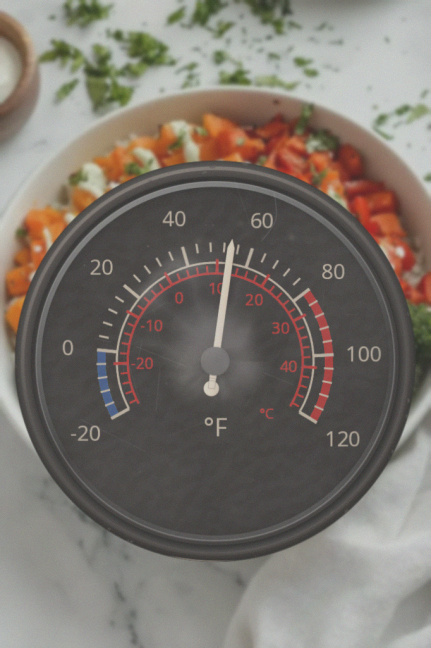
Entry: {"value": 54, "unit": "°F"}
